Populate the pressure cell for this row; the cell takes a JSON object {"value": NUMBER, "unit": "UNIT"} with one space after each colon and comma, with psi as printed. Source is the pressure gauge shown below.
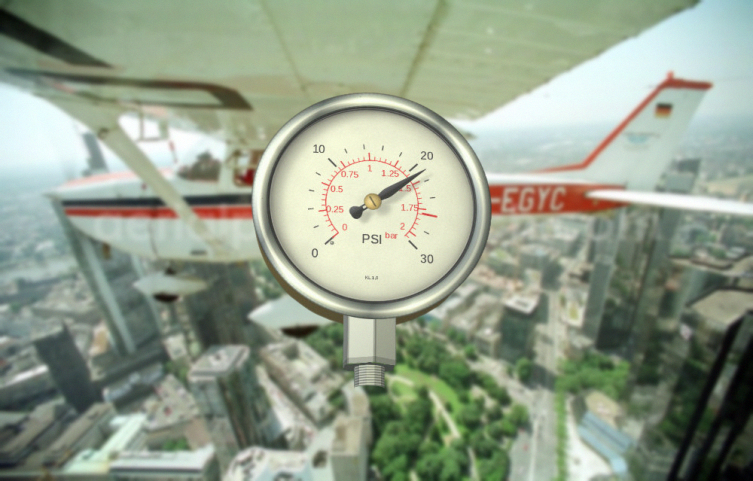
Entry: {"value": 21, "unit": "psi"}
